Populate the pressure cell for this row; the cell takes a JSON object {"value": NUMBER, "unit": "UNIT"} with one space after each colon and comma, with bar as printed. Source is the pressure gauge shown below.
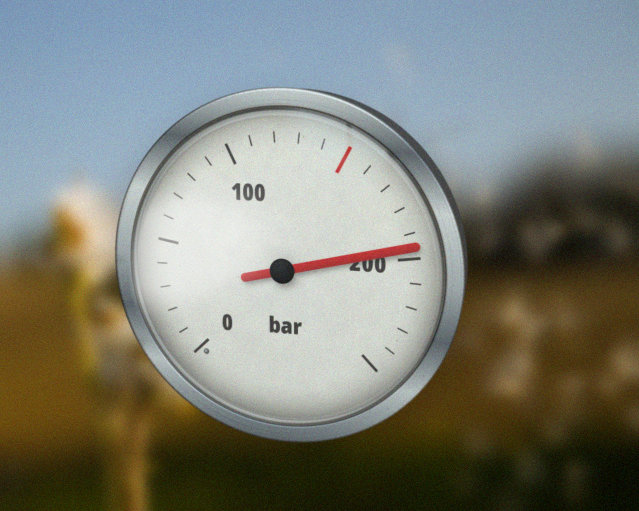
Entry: {"value": 195, "unit": "bar"}
